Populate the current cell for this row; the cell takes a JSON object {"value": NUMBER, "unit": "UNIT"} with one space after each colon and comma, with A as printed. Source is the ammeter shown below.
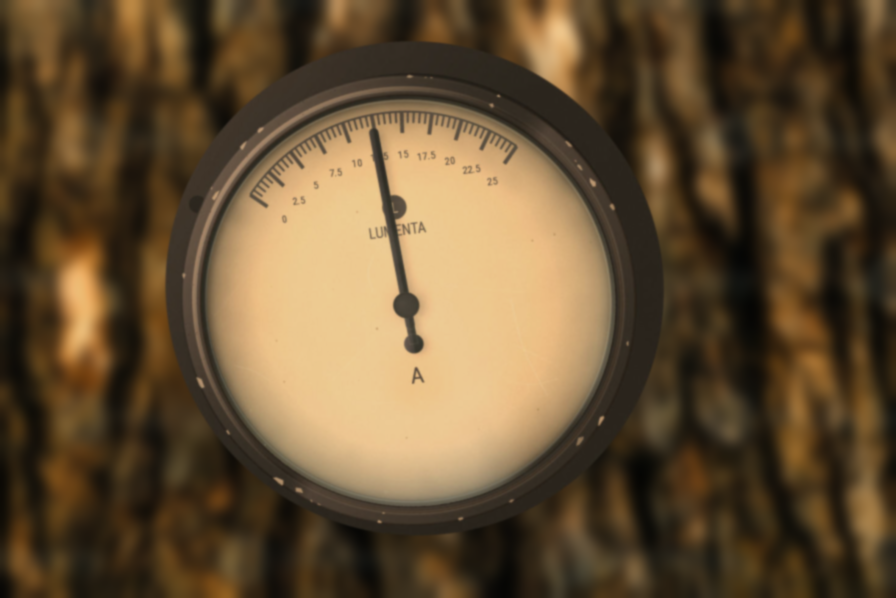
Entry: {"value": 12.5, "unit": "A"}
